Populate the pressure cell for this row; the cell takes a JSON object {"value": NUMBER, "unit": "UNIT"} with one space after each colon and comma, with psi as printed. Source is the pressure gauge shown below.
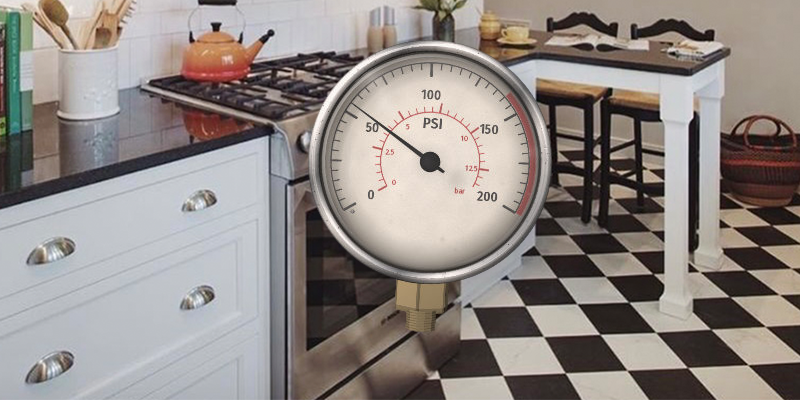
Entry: {"value": 55, "unit": "psi"}
